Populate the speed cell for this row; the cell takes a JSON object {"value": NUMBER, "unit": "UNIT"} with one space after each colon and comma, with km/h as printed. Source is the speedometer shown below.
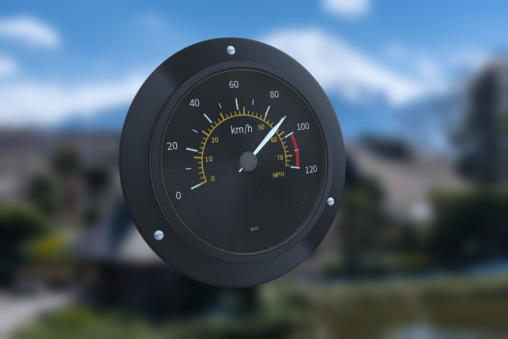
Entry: {"value": 90, "unit": "km/h"}
